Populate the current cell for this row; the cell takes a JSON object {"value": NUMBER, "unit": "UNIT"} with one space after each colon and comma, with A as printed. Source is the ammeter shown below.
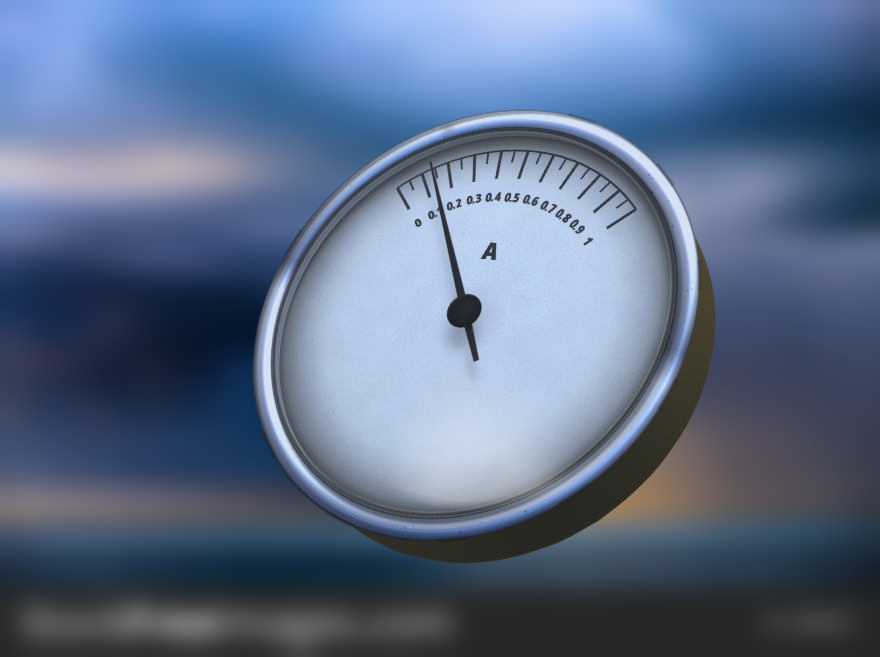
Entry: {"value": 0.15, "unit": "A"}
